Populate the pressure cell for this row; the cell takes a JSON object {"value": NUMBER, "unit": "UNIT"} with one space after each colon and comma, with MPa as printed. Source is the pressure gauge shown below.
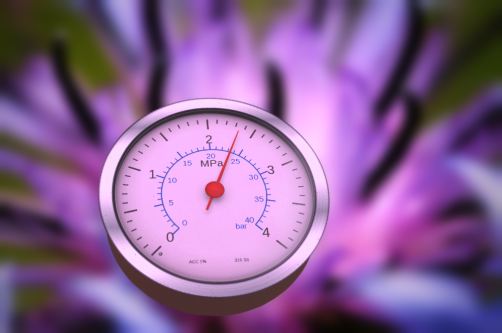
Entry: {"value": 2.35, "unit": "MPa"}
